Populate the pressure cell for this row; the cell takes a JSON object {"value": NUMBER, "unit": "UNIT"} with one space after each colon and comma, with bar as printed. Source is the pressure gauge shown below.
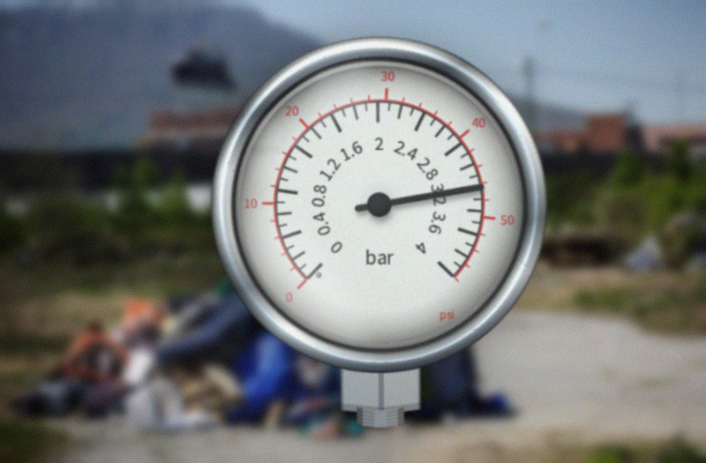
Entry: {"value": 3.2, "unit": "bar"}
